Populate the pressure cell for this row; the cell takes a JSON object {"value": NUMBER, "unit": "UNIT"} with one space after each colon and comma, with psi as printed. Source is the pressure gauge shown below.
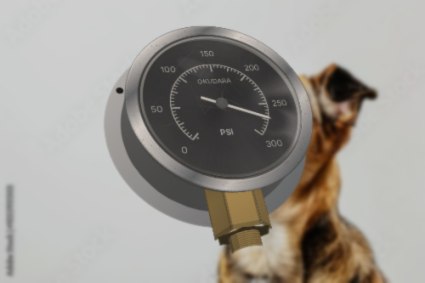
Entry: {"value": 275, "unit": "psi"}
